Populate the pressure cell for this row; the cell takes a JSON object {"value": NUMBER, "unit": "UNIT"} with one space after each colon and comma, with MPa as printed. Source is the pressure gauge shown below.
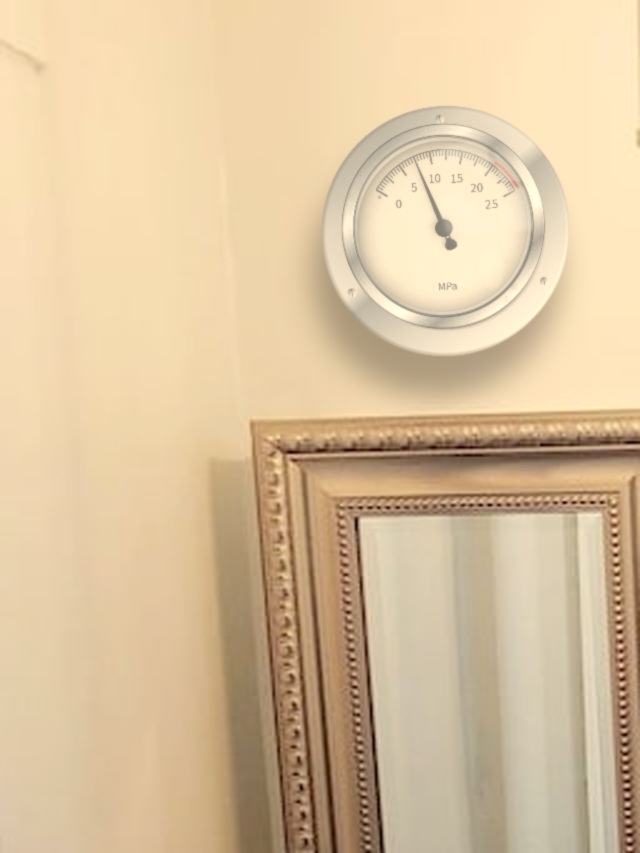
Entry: {"value": 7.5, "unit": "MPa"}
